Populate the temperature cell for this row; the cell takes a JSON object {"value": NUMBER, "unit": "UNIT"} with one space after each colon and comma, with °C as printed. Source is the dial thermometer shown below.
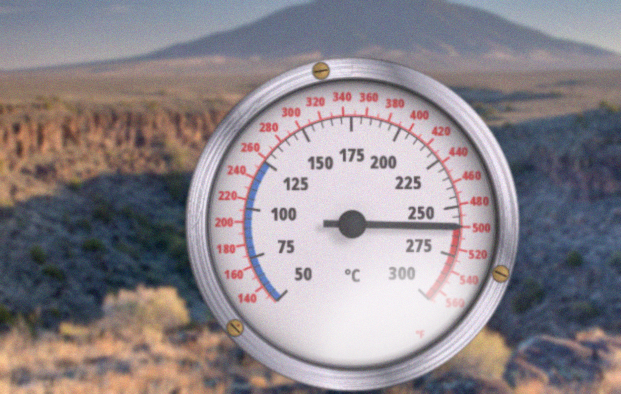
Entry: {"value": 260, "unit": "°C"}
